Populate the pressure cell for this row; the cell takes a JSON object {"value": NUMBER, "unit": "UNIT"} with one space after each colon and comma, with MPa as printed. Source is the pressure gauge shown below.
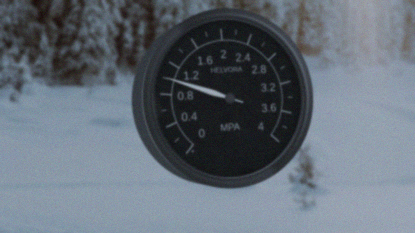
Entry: {"value": 1, "unit": "MPa"}
